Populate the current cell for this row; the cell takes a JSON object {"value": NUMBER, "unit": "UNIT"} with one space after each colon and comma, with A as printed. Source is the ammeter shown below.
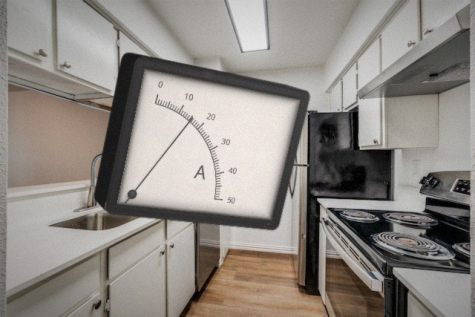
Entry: {"value": 15, "unit": "A"}
